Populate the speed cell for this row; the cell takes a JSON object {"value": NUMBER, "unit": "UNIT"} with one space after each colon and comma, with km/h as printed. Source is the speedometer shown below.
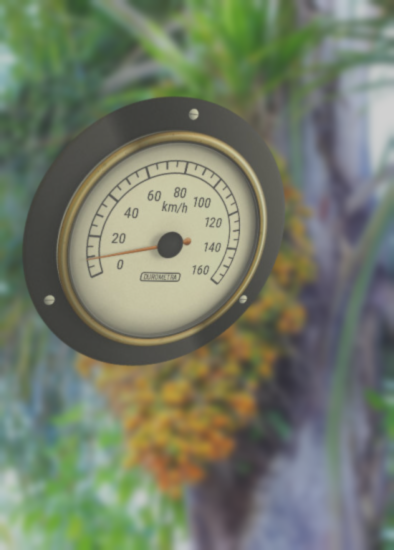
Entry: {"value": 10, "unit": "km/h"}
